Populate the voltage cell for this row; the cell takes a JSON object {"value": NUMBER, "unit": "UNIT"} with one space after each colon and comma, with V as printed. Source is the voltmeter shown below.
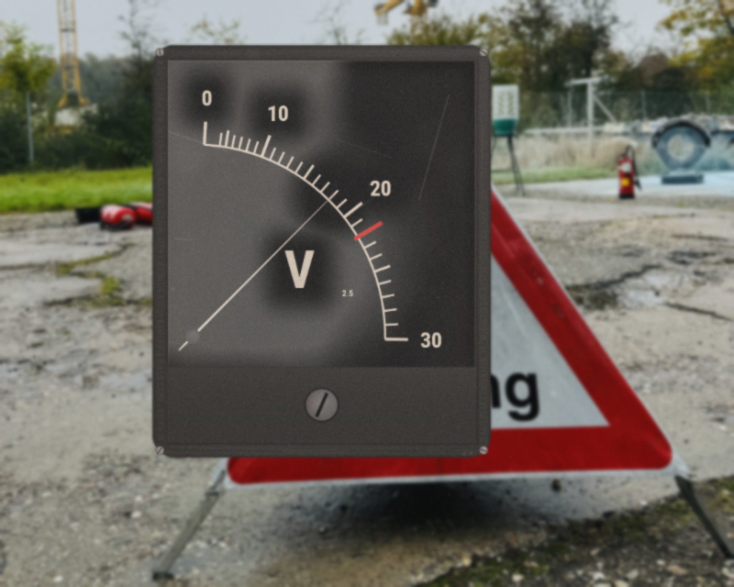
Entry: {"value": 18, "unit": "V"}
